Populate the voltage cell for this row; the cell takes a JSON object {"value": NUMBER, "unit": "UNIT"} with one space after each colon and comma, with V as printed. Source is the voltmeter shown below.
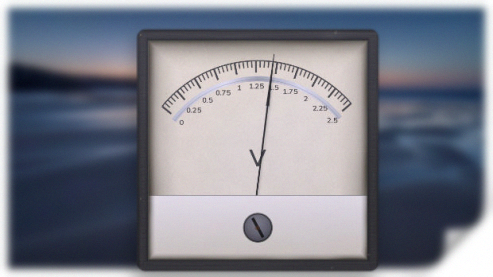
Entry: {"value": 1.45, "unit": "V"}
